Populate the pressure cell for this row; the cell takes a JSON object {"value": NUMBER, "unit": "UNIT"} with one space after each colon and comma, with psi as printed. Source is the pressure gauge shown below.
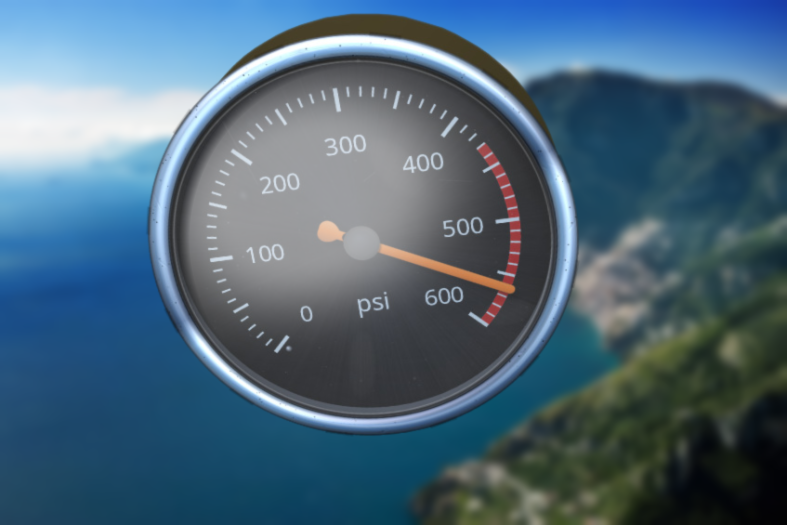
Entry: {"value": 560, "unit": "psi"}
